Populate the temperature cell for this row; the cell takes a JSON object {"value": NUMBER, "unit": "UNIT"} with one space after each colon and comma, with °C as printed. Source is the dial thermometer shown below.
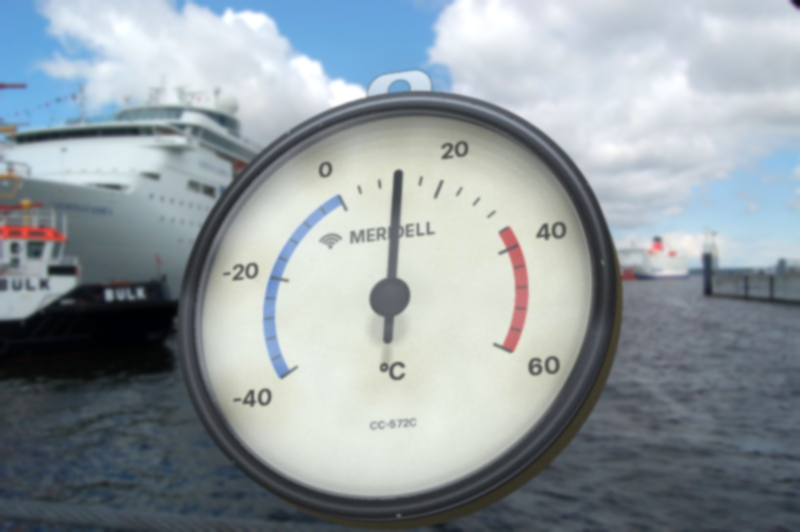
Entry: {"value": 12, "unit": "°C"}
